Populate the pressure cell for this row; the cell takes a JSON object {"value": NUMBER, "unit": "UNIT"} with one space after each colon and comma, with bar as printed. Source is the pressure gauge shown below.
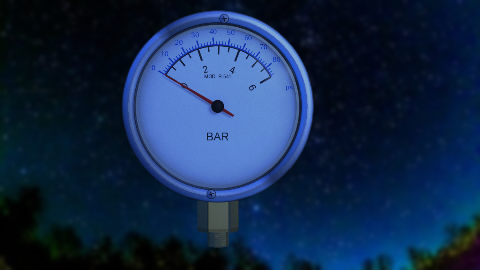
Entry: {"value": 0, "unit": "bar"}
